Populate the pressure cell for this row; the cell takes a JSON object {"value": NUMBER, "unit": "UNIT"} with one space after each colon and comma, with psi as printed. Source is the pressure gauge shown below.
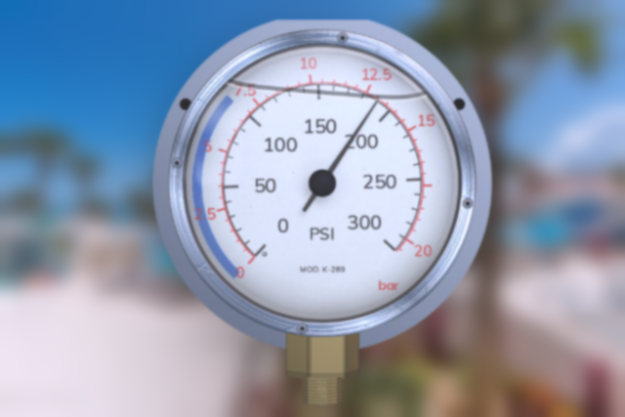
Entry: {"value": 190, "unit": "psi"}
